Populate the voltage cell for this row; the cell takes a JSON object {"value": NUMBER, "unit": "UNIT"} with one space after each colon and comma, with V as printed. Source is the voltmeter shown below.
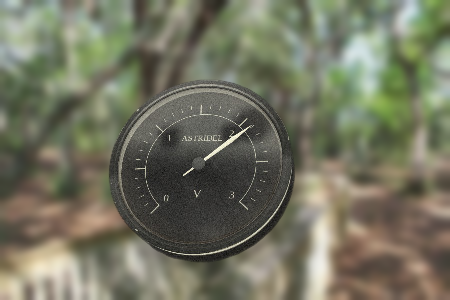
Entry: {"value": 2.1, "unit": "V"}
